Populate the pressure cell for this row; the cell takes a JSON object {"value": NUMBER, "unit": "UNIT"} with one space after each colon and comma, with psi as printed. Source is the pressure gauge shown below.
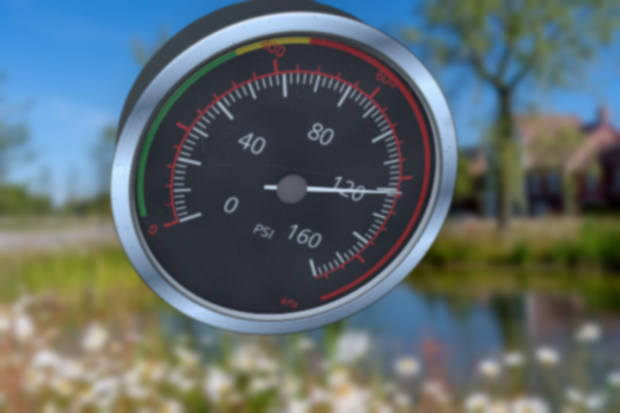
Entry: {"value": 120, "unit": "psi"}
